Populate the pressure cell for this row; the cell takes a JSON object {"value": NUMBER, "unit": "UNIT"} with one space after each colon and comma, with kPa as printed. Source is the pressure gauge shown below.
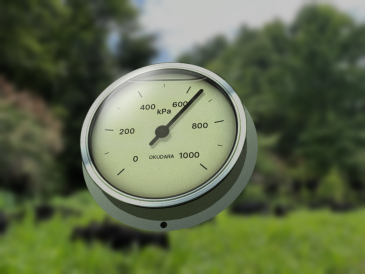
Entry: {"value": 650, "unit": "kPa"}
